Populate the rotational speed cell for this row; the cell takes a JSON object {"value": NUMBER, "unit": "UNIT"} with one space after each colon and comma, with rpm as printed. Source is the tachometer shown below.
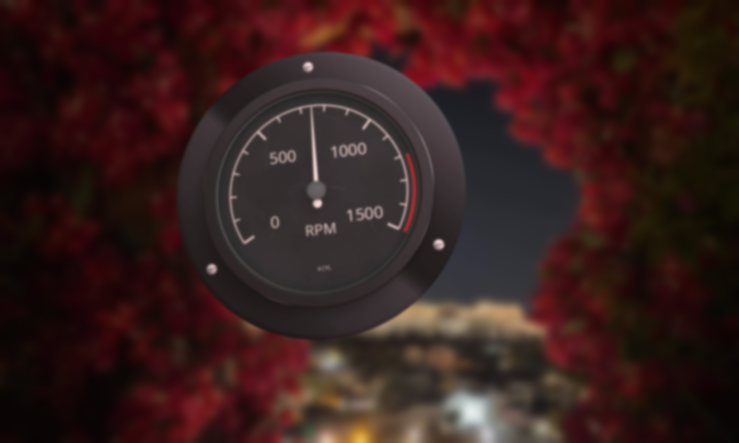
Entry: {"value": 750, "unit": "rpm"}
